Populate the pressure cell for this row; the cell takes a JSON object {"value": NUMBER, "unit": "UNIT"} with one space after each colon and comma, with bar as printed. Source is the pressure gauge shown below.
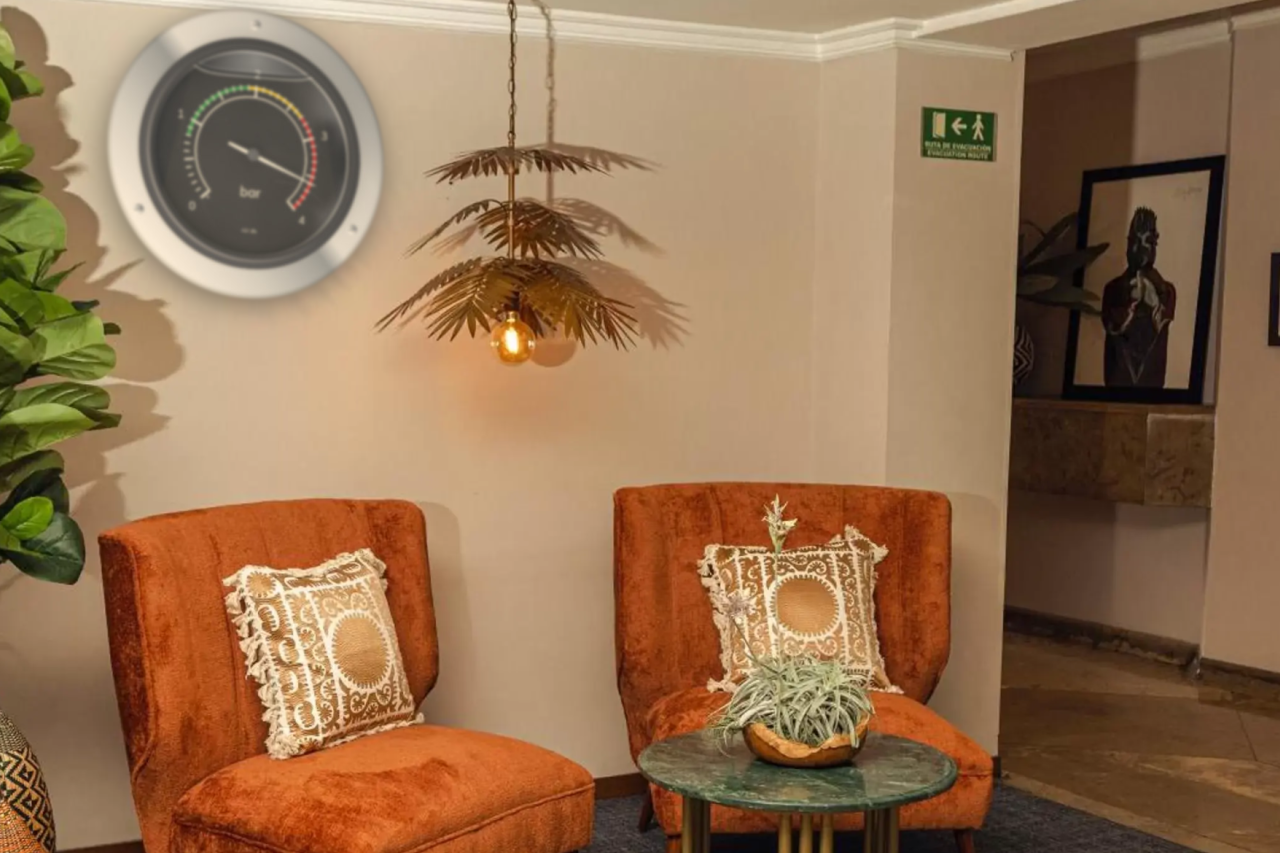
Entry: {"value": 3.6, "unit": "bar"}
